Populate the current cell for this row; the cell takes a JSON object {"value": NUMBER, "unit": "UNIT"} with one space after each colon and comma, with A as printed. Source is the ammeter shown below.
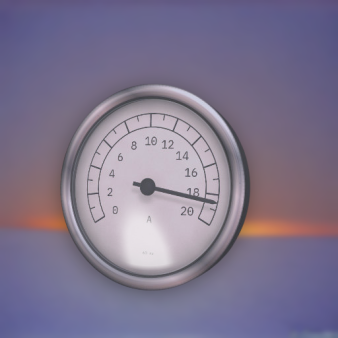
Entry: {"value": 18.5, "unit": "A"}
